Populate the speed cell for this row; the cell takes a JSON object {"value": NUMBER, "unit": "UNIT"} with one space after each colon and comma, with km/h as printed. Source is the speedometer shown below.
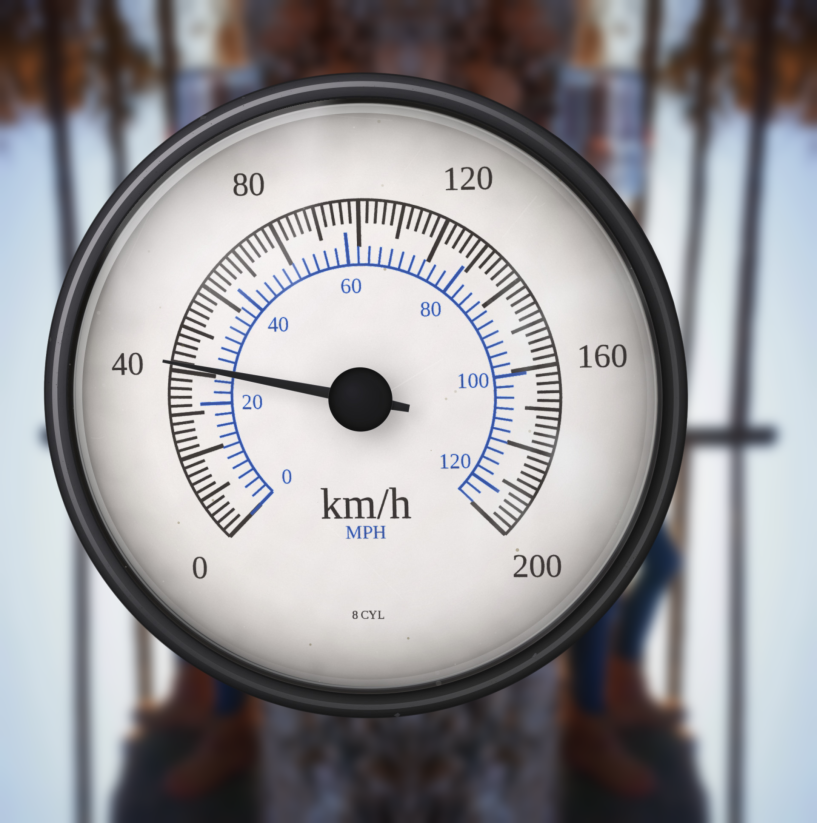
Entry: {"value": 42, "unit": "km/h"}
